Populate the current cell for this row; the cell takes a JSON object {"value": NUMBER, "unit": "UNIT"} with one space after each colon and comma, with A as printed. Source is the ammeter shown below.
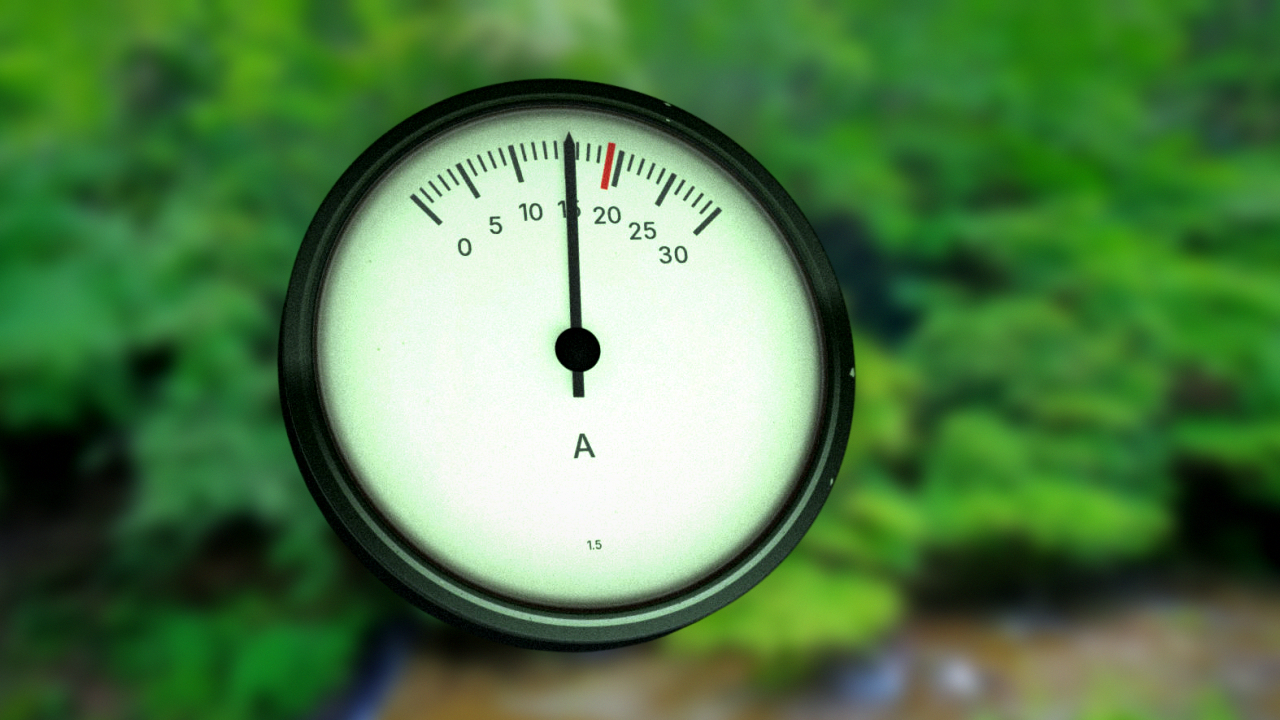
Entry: {"value": 15, "unit": "A"}
